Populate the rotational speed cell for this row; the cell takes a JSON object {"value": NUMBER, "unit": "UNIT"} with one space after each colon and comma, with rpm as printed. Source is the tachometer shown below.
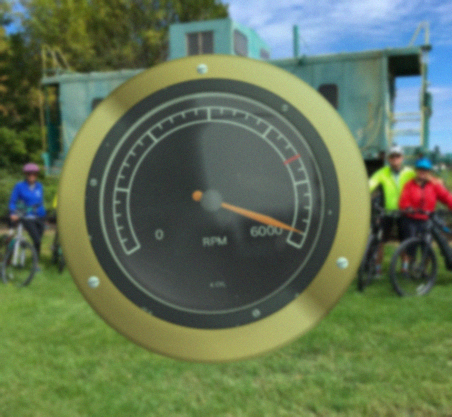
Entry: {"value": 5800, "unit": "rpm"}
